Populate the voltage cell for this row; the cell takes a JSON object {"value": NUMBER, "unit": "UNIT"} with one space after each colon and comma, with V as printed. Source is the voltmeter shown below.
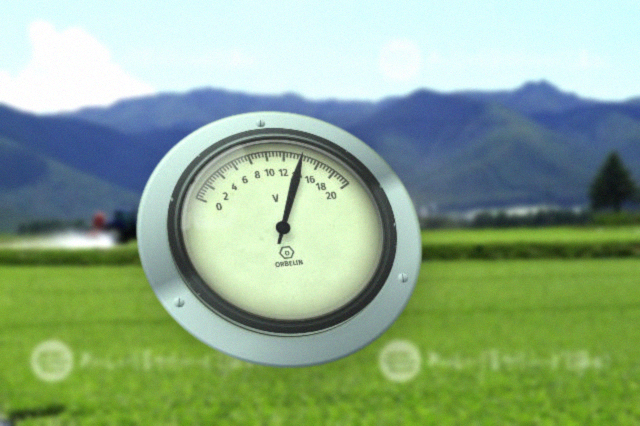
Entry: {"value": 14, "unit": "V"}
